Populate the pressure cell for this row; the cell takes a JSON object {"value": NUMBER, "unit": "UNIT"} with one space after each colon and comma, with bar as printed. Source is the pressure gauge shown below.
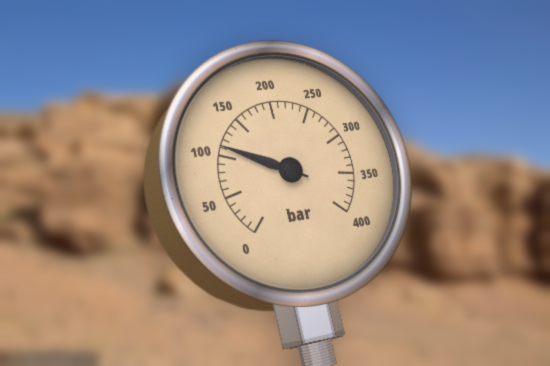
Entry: {"value": 110, "unit": "bar"}
